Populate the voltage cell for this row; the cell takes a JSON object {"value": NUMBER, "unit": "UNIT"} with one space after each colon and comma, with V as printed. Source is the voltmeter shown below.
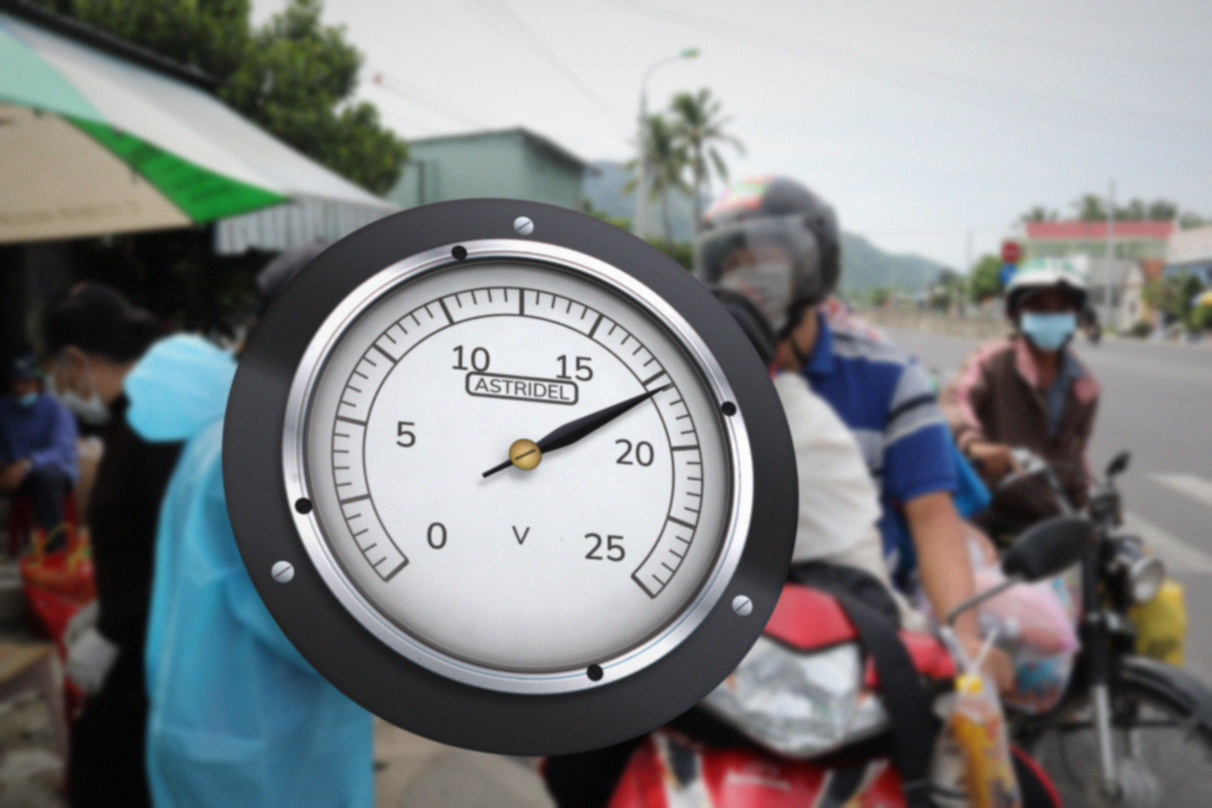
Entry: {"value": 18, "unit": "V"}
